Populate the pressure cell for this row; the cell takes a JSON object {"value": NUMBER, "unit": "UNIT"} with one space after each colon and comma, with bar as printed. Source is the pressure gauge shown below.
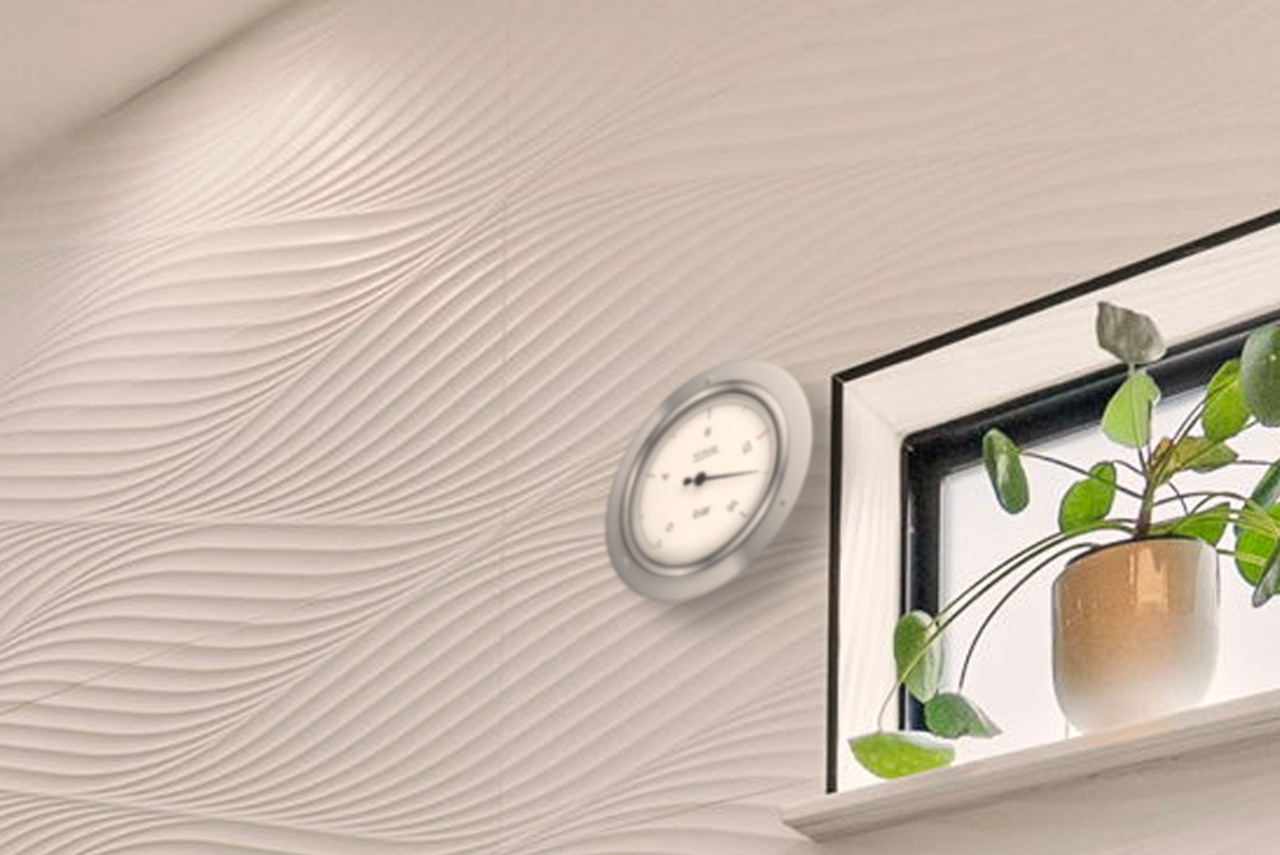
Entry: {"value": 14, "unit": "bar"}
